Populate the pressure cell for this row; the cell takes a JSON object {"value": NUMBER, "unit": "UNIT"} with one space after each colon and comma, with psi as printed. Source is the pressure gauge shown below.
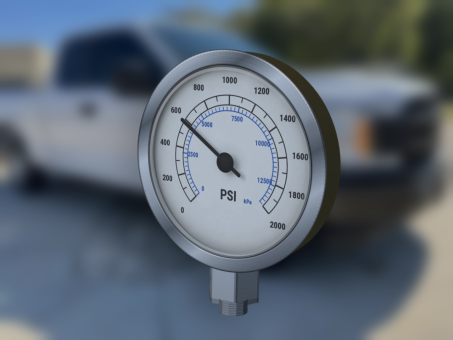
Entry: {"value": 600, "unit": "psi"}
